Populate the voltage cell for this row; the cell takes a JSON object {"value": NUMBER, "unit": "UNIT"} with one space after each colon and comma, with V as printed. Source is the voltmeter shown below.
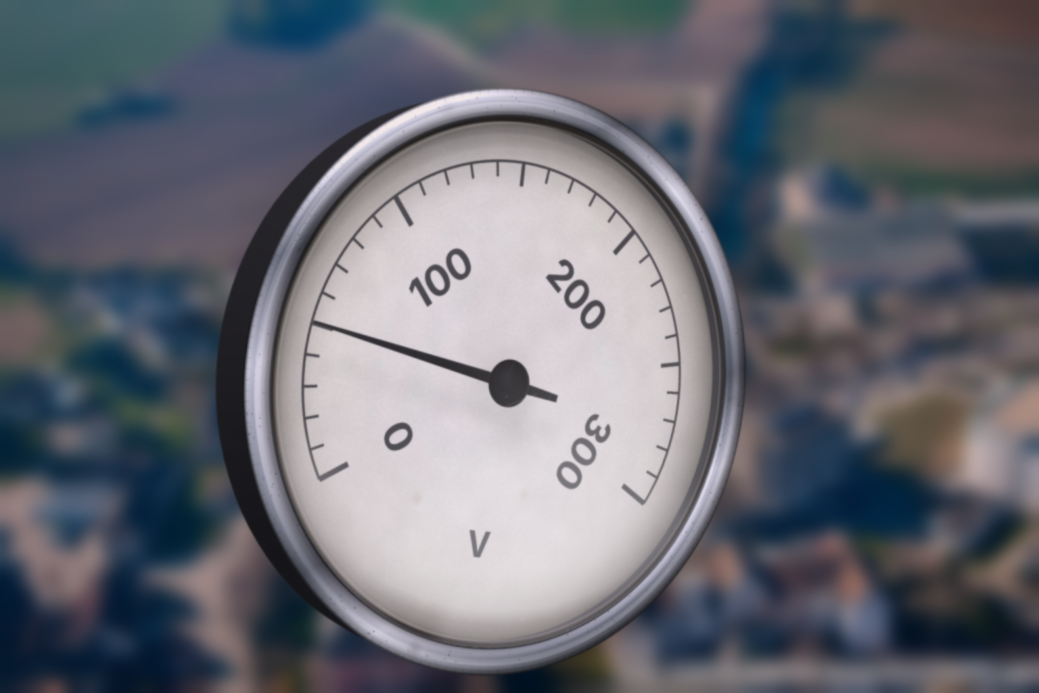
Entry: {"value": 50, "unit": "V"}
